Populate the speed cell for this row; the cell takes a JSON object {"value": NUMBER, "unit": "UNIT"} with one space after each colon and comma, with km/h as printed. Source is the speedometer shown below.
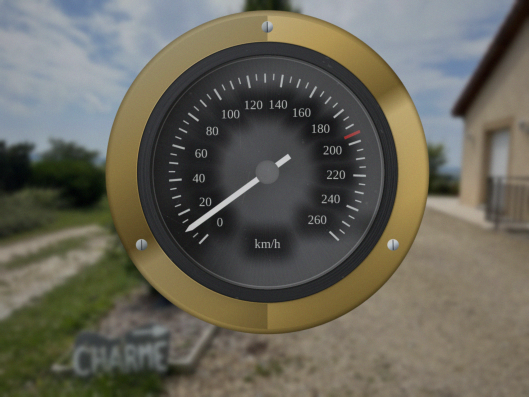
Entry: {"value": 10, "unit": "km/h"}
